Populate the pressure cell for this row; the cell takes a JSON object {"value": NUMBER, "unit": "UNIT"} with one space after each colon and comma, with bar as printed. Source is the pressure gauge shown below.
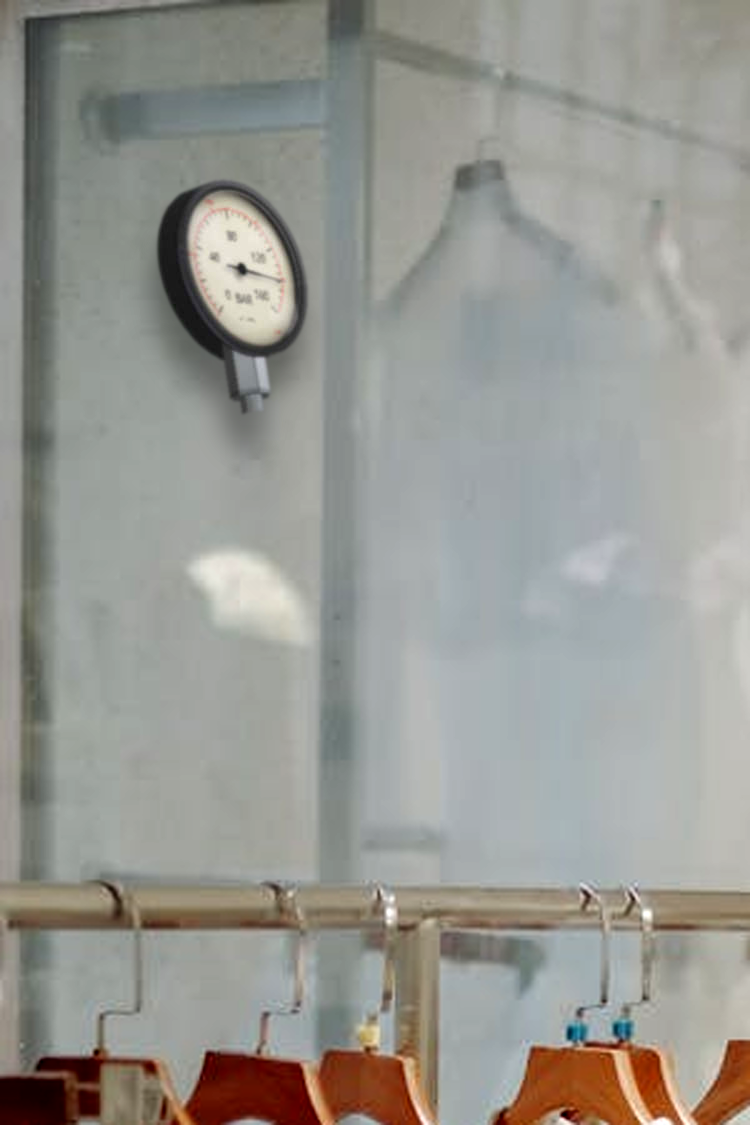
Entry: {"value": 140, "unit": "bar"}
